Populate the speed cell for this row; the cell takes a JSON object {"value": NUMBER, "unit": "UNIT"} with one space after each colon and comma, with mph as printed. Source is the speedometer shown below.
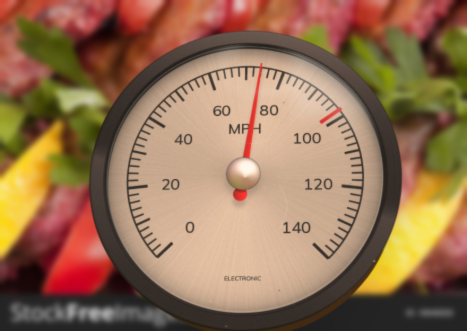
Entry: {"value": 74, "unit": "mph"}
